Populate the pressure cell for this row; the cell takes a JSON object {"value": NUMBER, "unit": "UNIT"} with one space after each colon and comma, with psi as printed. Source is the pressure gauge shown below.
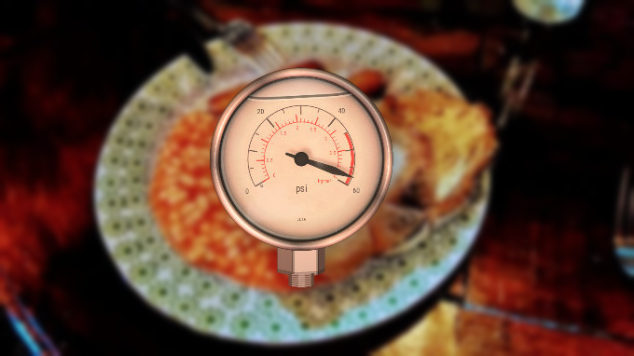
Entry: {"value": 57.5, "unit": "psi"}
